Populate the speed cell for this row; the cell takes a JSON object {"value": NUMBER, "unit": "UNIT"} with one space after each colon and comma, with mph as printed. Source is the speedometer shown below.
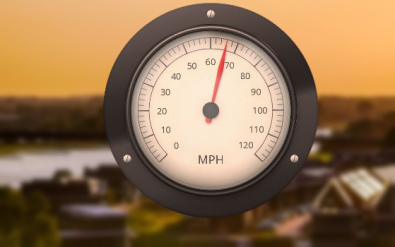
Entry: {"value": 66, "unit": "mph"}
